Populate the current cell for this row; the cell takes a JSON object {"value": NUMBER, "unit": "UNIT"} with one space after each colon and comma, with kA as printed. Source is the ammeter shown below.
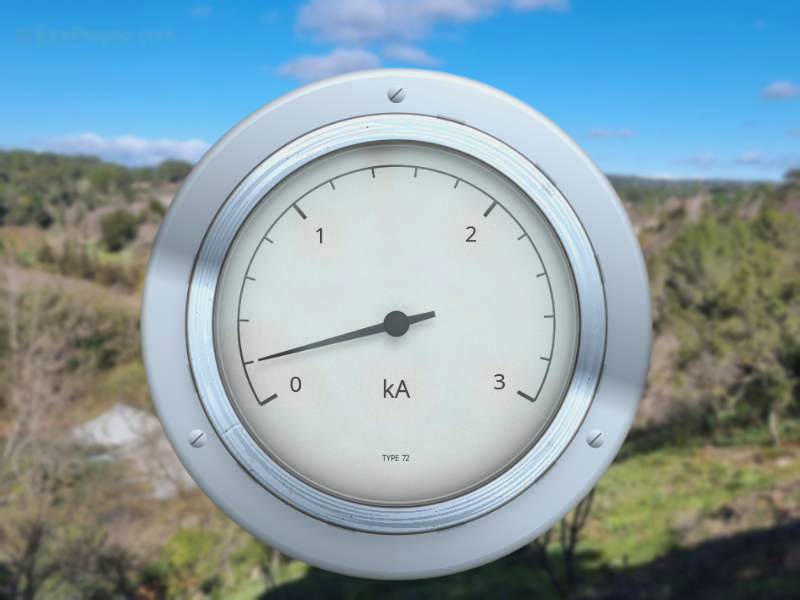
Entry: {"value": 0.2, "unit": "kA"}
